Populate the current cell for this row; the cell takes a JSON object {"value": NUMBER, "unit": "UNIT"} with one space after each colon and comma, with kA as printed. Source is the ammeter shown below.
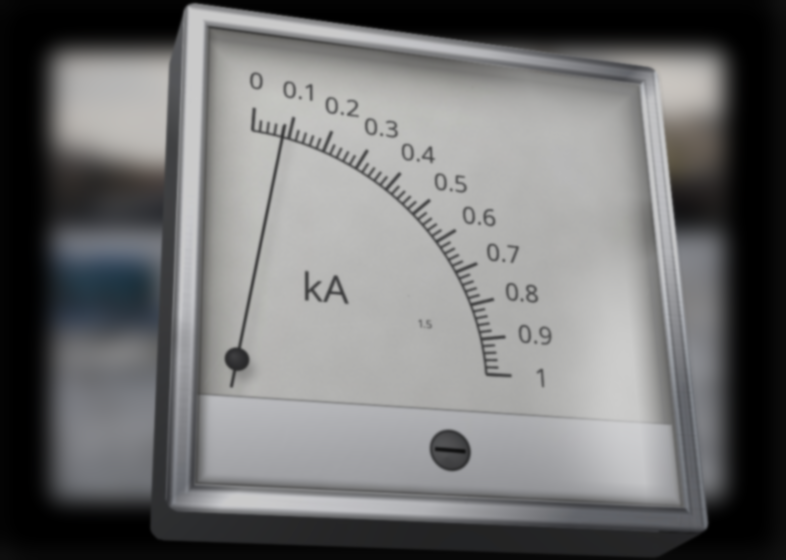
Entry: {"value": 0.08, "unit": "kA"}
